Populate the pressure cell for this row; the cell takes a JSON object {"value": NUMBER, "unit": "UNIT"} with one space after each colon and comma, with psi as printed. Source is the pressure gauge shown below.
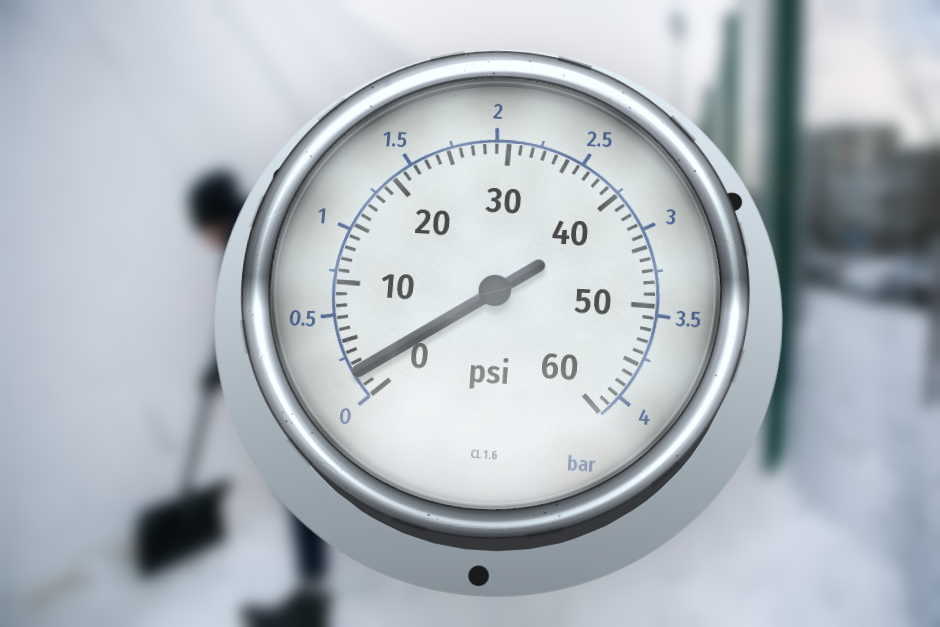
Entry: {"value": 2, "unit": "psi"}
